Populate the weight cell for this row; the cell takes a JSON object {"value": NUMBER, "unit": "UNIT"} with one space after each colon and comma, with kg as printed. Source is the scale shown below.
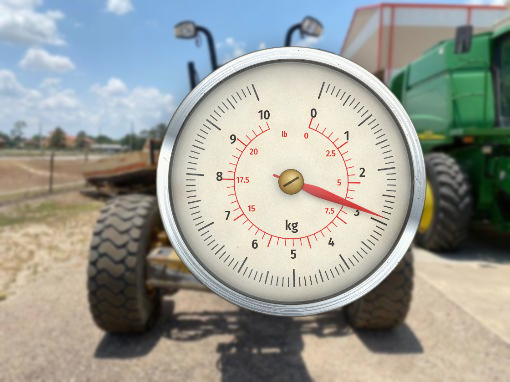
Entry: {"value": 2.9, "unit": "kg"}
